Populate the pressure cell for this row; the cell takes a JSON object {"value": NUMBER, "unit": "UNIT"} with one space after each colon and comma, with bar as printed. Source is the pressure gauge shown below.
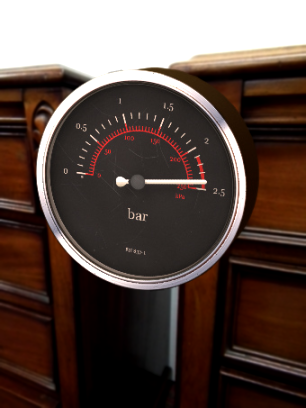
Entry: {"value": 2.4, "unit": "bar"}
